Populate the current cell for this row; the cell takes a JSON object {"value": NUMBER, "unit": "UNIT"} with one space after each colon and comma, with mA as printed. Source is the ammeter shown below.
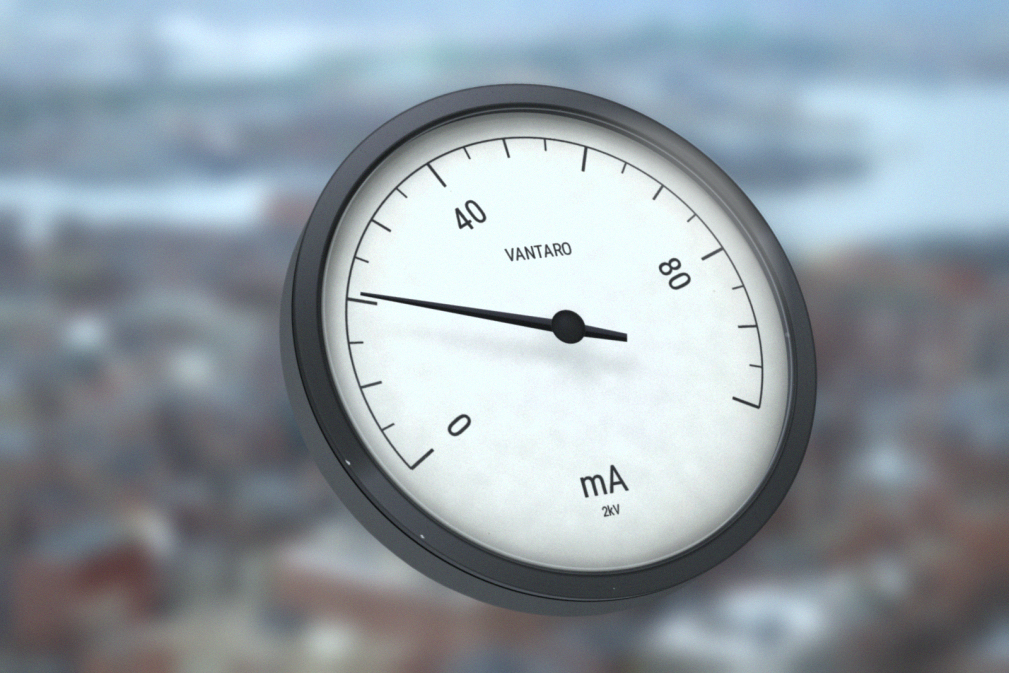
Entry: {"value": 20, "unit": "mA"}
